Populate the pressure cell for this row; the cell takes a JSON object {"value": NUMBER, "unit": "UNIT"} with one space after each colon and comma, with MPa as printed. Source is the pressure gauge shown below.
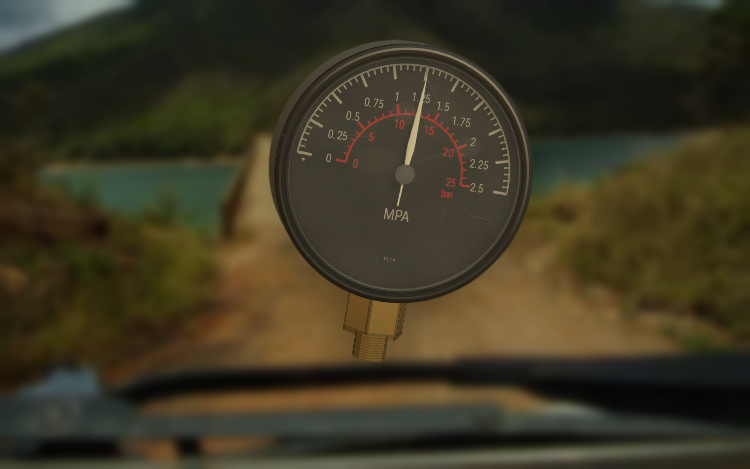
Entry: {"value": 1.25, "unit": "MPa"}
